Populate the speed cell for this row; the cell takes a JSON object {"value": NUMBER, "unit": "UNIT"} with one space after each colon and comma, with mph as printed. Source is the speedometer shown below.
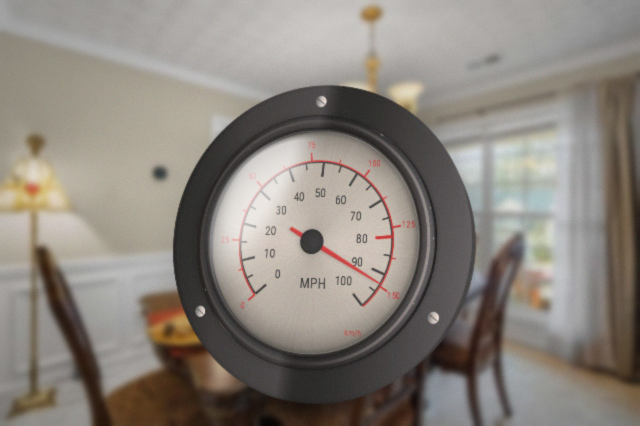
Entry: {"value": 92.5, "unit": "mph"}
